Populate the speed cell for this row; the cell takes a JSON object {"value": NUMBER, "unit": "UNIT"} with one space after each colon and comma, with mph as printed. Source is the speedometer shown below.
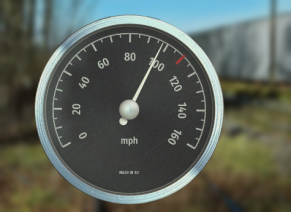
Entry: {"value": 97.5, "unit": "mph"}
